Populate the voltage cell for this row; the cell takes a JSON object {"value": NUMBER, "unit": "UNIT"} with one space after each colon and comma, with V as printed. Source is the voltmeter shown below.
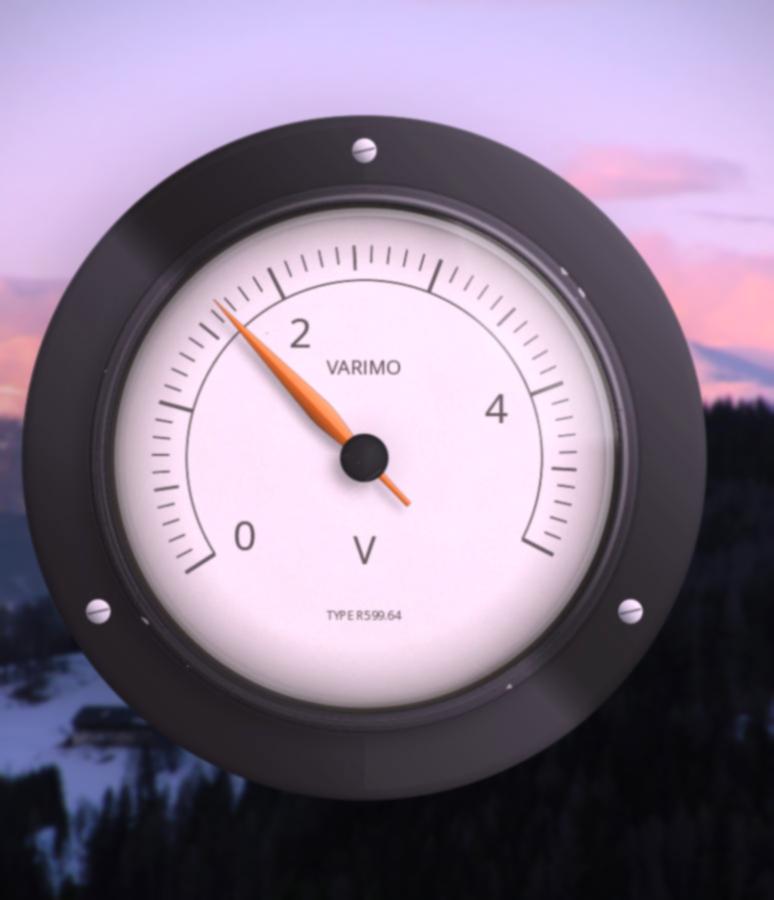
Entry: {"value": 1.65, "unit": "V"}
